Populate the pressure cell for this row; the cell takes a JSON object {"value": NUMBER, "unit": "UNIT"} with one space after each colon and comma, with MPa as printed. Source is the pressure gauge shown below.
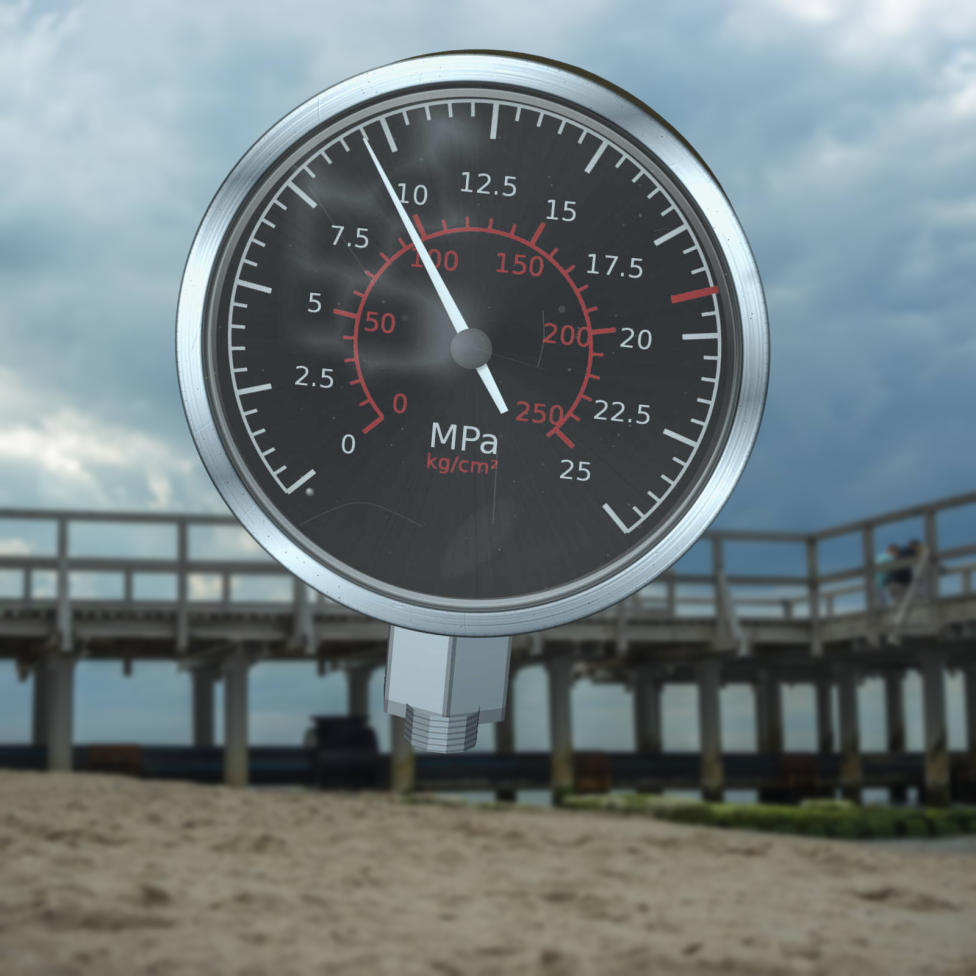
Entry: {"value": 9.5, "unit": "MPa"}
